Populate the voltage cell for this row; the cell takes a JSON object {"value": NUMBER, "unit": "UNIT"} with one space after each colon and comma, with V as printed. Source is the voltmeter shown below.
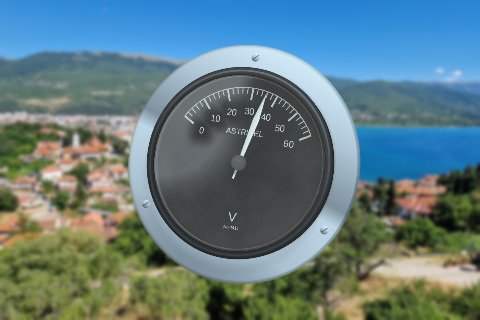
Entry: {"value": 36, "unit": "V"}
